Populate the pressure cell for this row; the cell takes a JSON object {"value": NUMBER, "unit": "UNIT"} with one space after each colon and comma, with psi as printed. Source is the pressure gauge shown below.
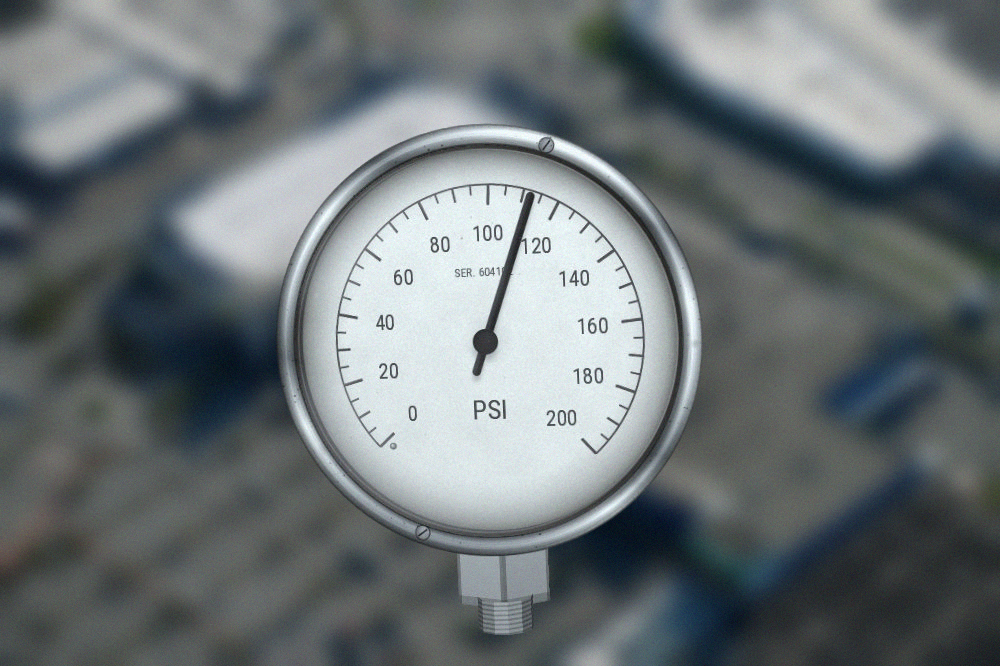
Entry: {"value": 112.5, "unit": "psi"}
